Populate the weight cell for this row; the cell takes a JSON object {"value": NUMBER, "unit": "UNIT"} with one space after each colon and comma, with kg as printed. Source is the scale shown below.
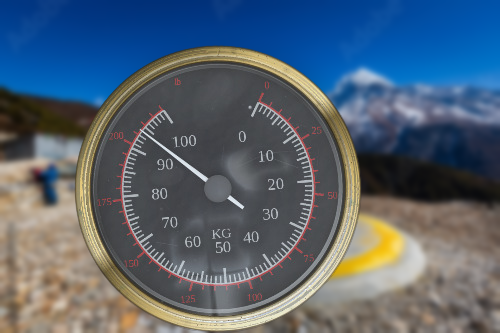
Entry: {"value": 94, "unit": "kg"}
